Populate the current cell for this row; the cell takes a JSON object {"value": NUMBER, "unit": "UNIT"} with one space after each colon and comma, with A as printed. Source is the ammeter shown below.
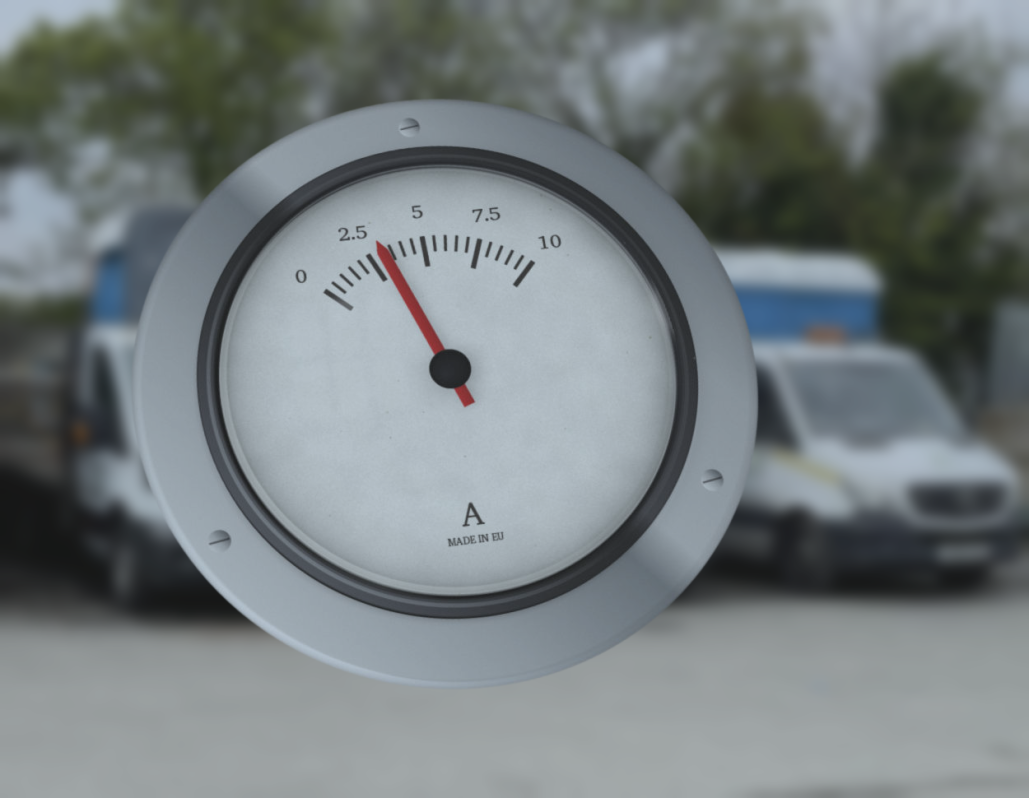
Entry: {"value": 3, "unit": "A"}
